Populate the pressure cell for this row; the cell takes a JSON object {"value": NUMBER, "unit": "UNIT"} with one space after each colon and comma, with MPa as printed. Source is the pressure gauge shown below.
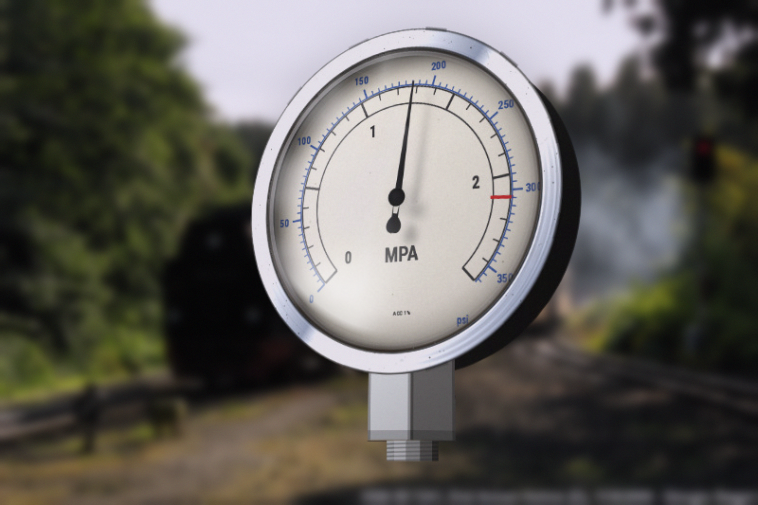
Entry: {"value": 1.3, "unit": "MPa"}
